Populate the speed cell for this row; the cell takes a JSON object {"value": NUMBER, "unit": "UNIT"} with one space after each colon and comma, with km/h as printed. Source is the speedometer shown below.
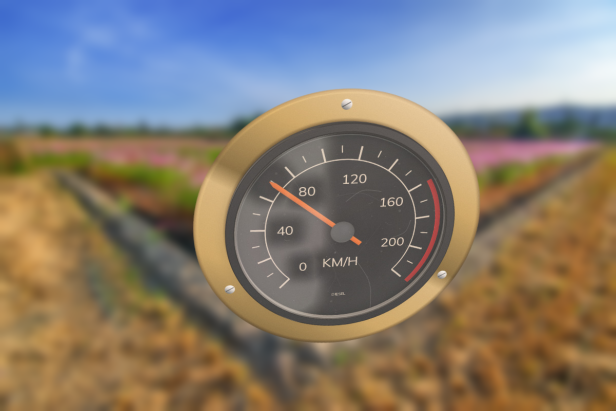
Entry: {"value": 70, "unit": "km/h"}
